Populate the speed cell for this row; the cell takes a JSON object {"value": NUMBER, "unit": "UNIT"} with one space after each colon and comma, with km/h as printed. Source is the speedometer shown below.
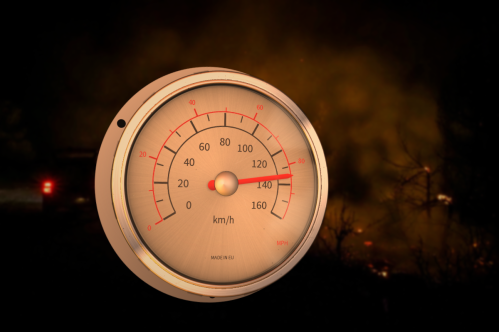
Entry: {"value": 135, "unit": "km/h"}
